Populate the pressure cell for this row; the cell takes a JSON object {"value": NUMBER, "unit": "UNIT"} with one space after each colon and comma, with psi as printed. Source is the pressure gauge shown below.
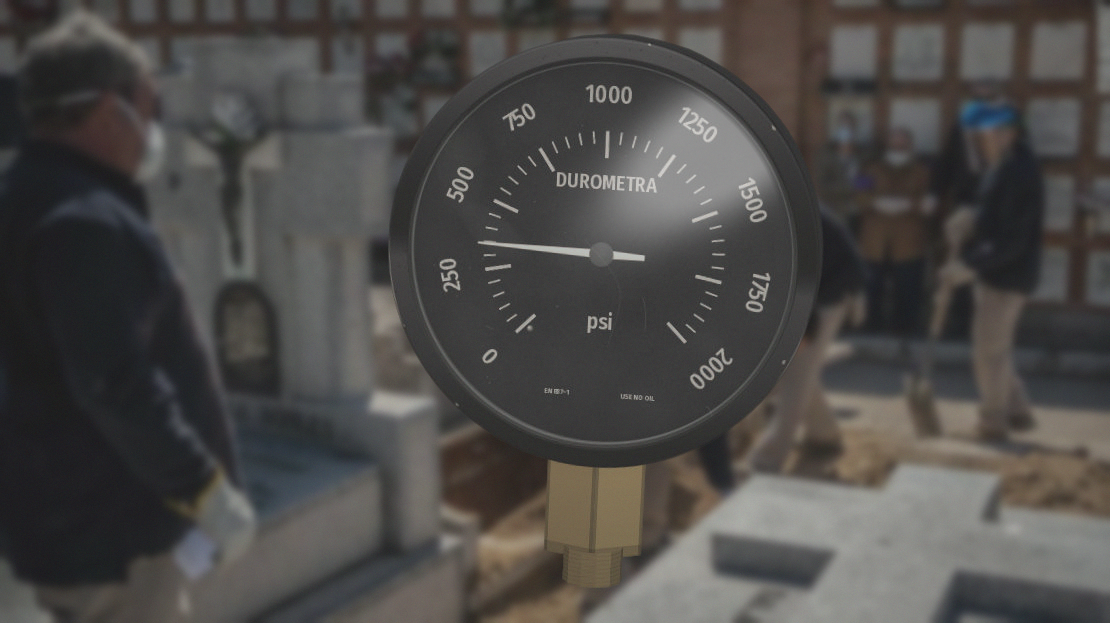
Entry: {"value": 350, "unit": "psi"}
